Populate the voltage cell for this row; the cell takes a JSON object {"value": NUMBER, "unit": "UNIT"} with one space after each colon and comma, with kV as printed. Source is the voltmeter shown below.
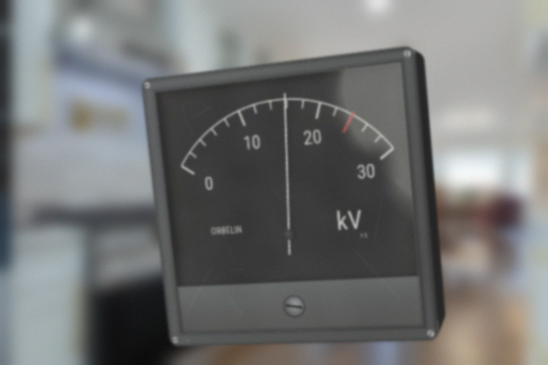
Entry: {"value": 16, "unit": "kV"}
